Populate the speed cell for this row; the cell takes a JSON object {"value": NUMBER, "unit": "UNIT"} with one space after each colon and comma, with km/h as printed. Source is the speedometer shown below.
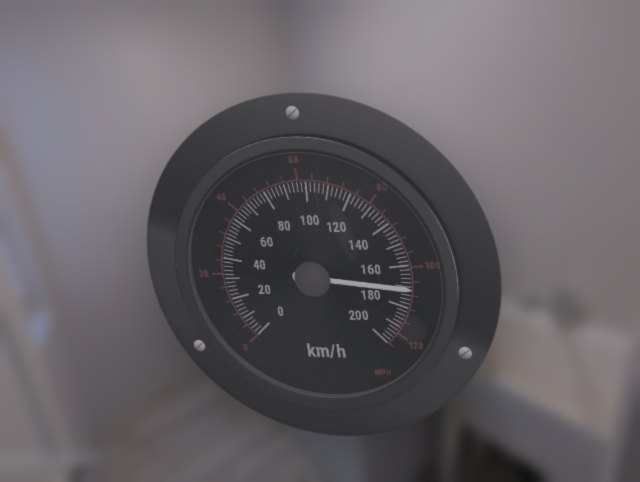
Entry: {"value": 170, "unit": "km/h"}
